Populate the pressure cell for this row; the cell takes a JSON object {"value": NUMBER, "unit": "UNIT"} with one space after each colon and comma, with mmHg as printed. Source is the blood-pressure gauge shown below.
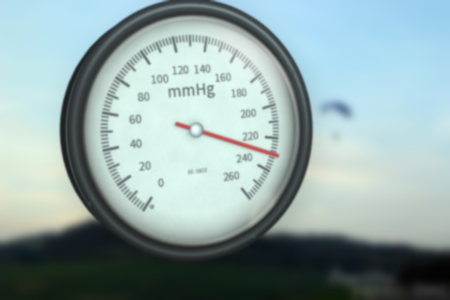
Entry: {"value": 230, "unit": "mmHg"}
